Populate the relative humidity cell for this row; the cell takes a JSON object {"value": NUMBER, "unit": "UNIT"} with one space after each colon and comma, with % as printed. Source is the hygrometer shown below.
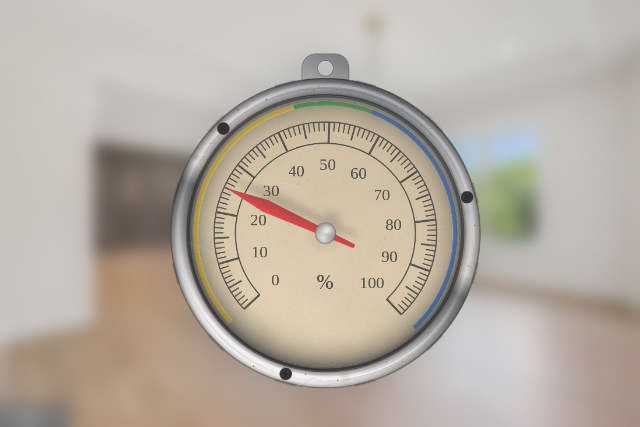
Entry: {"value": 25, "unit": "%"}
